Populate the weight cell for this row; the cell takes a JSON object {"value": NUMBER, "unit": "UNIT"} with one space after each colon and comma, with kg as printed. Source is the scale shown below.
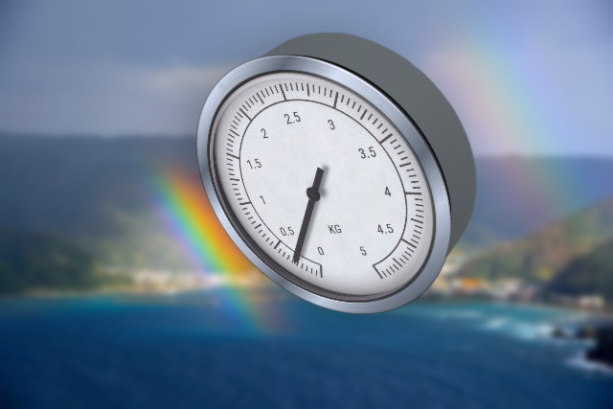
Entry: {"value": 0.25, "unit": "kg"}
